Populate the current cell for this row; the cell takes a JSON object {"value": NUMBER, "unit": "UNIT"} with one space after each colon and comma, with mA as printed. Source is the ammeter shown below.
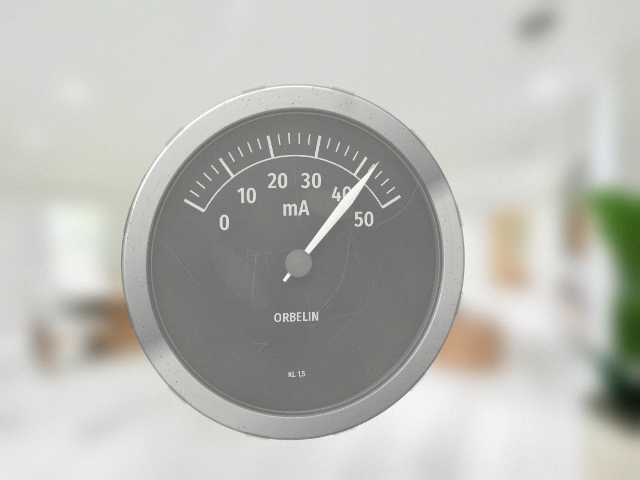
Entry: {"value": 42, "unit": "mA"}
